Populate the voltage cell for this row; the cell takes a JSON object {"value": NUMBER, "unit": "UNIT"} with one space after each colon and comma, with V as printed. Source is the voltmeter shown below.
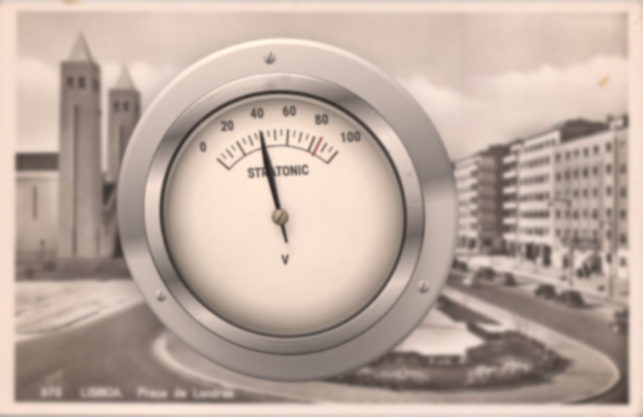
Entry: {"value": 40, "unit": "V"}
